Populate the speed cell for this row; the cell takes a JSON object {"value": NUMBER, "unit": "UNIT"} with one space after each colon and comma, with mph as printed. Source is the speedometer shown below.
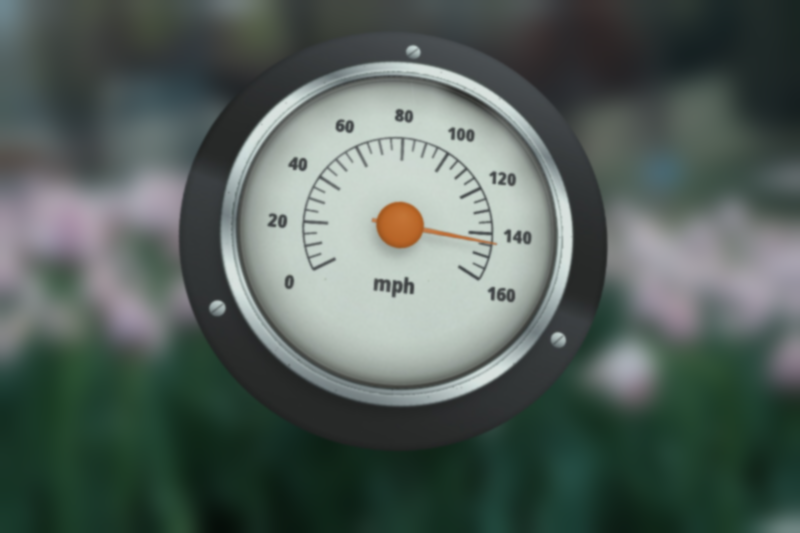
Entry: {"value": 145, "unit": "mph"}
